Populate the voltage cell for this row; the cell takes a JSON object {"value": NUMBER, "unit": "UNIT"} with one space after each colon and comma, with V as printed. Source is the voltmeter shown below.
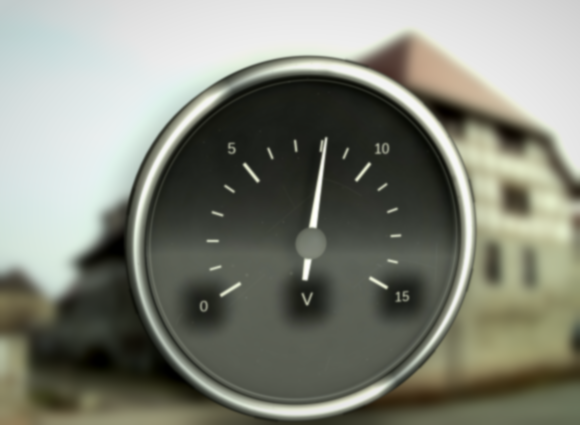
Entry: {"value": 8, "unit": "V"}
